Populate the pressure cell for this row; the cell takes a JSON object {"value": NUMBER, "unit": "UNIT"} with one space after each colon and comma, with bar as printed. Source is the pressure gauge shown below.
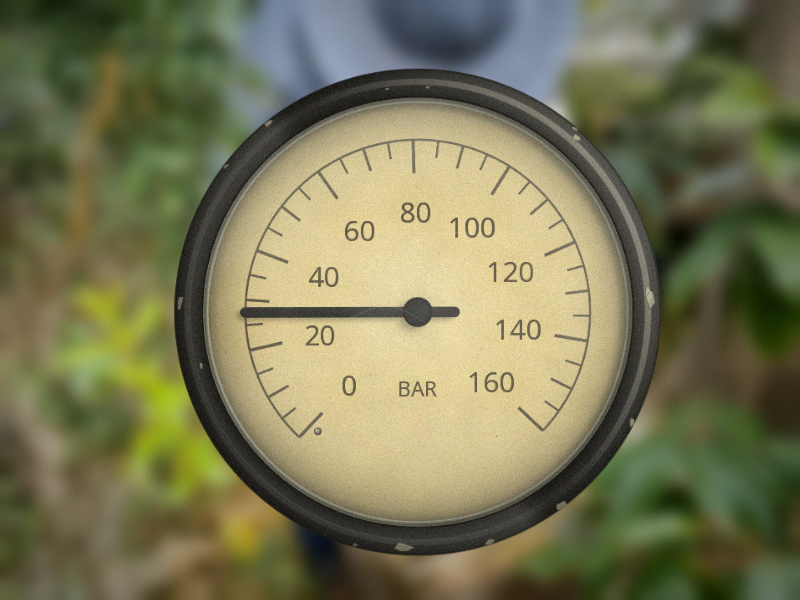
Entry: {"value": 27.5, "unit": "bar"}
